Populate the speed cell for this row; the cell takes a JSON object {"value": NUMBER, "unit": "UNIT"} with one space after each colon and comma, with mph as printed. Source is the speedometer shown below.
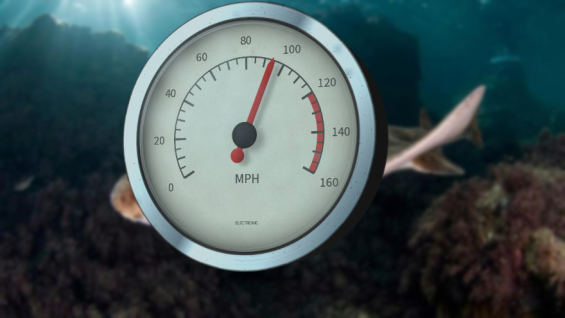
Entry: {"value": 95, "unit": "mph"}
